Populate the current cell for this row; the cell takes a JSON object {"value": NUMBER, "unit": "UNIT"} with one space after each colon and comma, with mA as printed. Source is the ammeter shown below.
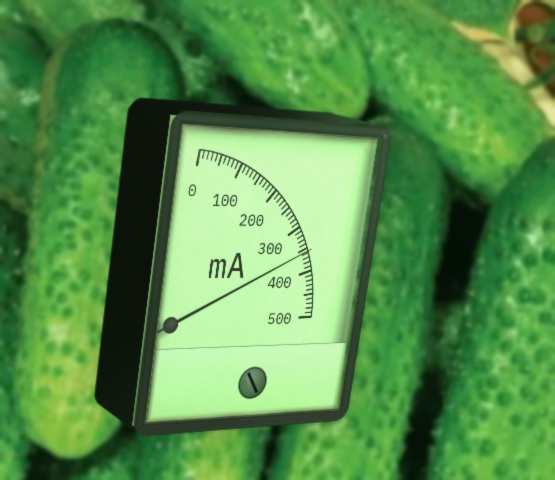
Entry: {"value": 350, "unit": "mA"}
